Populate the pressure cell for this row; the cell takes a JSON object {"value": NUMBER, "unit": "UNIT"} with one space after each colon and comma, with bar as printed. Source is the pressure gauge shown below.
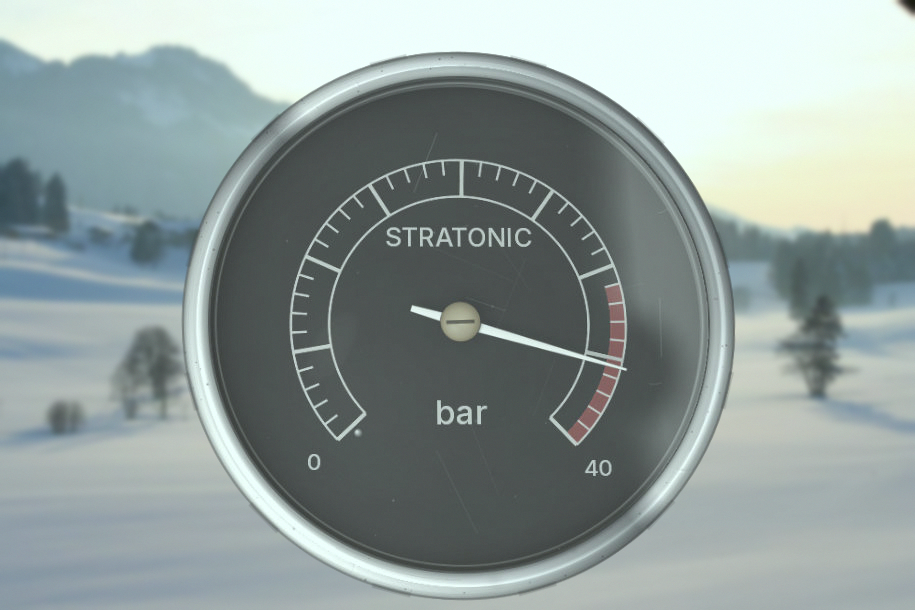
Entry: {"value": 35.5, "unit": "bar"}
